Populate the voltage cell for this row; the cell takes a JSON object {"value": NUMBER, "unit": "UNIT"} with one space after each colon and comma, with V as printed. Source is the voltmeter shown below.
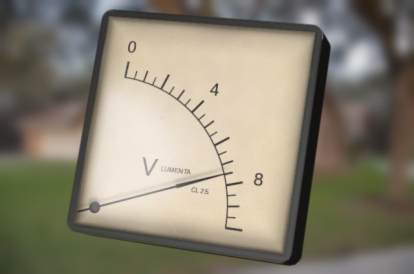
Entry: {"value": 7.5, "unit": "V"}
